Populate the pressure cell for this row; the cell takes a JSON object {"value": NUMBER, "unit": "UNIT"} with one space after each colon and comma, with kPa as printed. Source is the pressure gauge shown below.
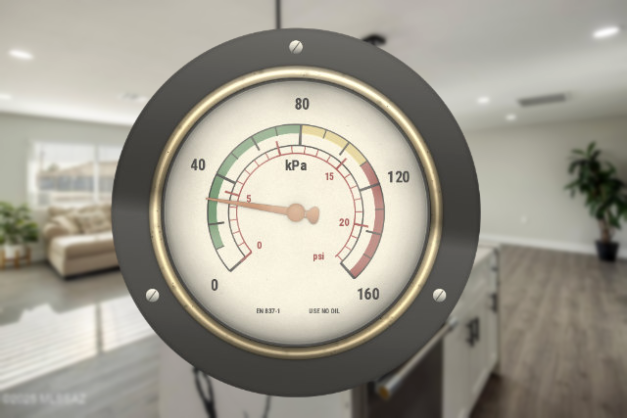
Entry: {"value": 30, "unit": "kPa"}
